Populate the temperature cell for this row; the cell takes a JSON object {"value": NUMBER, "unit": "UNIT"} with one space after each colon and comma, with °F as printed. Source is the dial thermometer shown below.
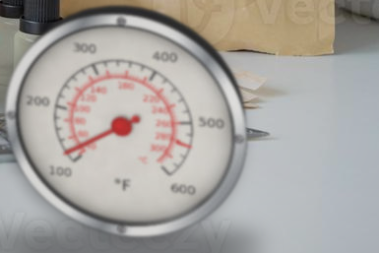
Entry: {"value": 120, "unit": "°F"}
